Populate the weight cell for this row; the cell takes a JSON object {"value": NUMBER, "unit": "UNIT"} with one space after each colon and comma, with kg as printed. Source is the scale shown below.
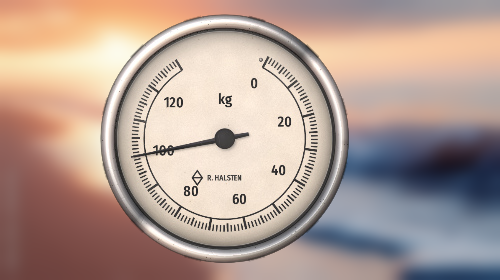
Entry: {"value": 100, "unit": "kg"}
